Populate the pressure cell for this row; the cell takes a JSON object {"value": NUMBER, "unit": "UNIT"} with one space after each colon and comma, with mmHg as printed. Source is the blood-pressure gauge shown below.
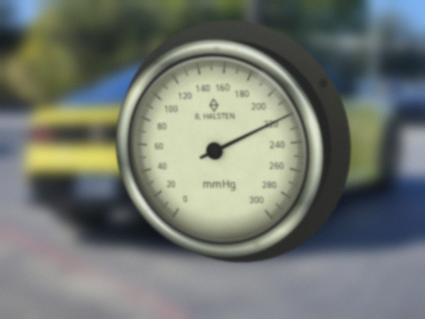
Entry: {"value": 220, "unit": "mmHg"}
